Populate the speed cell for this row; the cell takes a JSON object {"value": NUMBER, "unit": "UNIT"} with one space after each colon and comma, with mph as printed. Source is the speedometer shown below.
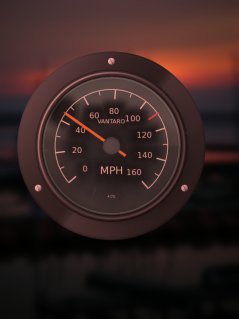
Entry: {"value": 45, "unit": "mph"}
